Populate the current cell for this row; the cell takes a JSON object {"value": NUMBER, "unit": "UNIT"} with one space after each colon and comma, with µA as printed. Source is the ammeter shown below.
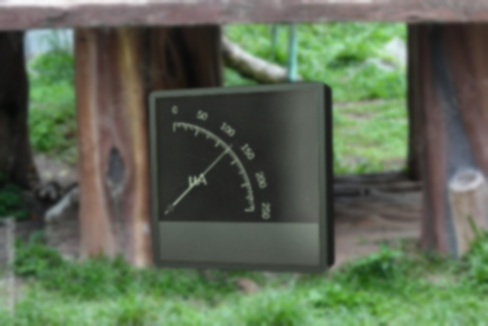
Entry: {"value": 125, "unit": "µA"}
